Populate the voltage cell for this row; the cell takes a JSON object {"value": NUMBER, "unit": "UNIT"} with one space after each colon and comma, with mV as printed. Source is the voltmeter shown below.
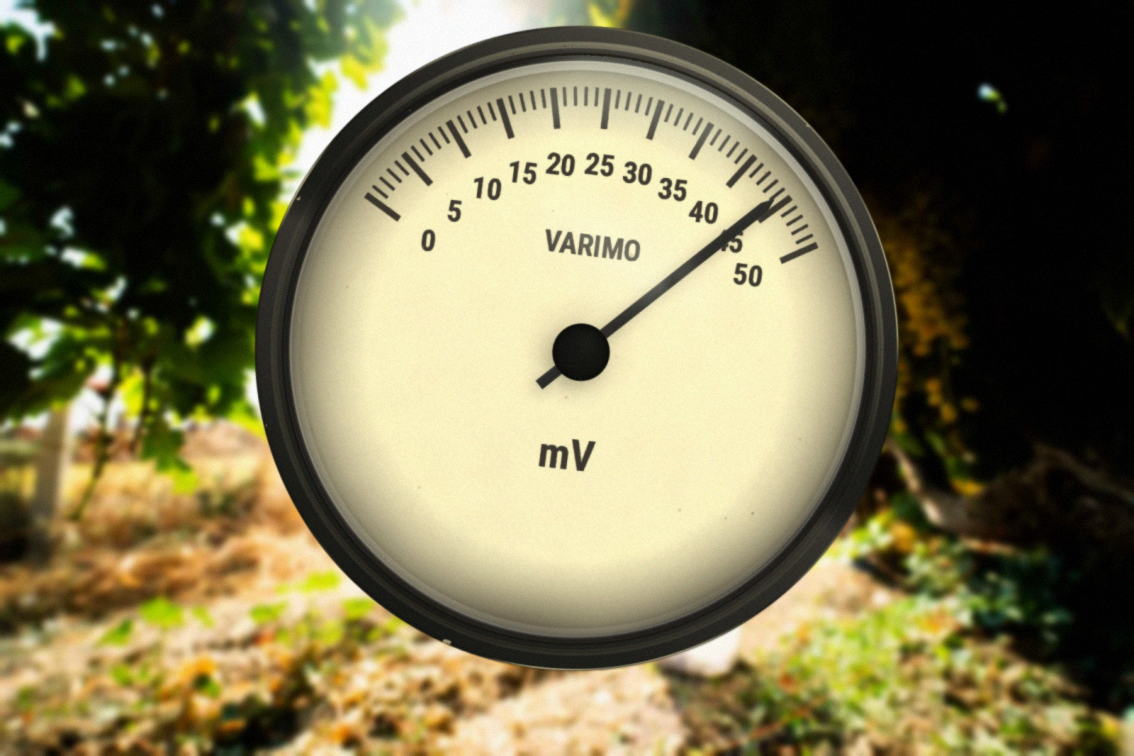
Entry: {"value": 44, "unit": "mV"}
